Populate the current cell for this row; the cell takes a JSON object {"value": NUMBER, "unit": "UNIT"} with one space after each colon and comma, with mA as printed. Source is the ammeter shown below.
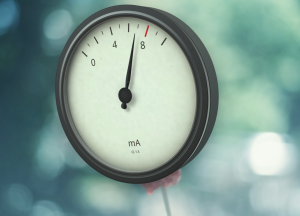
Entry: {"value": 7, "unit": "mA"}
